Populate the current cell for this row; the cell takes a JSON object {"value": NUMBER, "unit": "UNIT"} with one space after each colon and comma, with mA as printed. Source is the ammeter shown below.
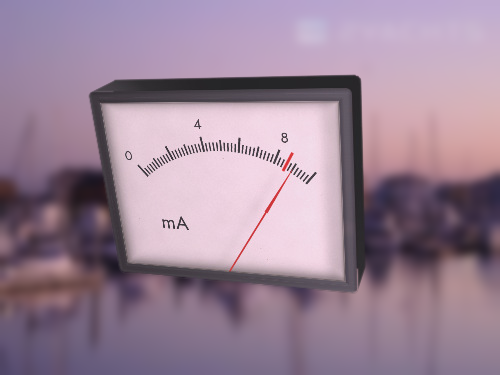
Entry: {"value": 9, "unit": "mA"}
